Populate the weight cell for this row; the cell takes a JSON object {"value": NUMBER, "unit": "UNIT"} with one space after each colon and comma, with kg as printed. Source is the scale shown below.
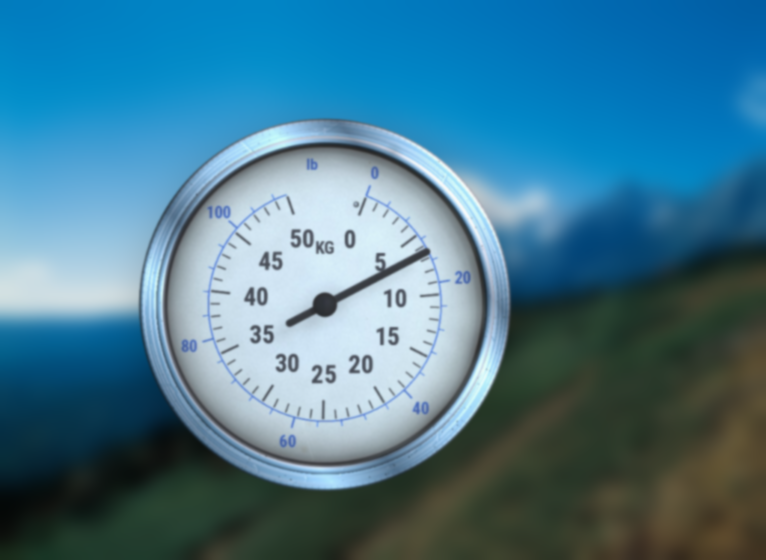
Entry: {"value": 6.5, "unit": "kg"}
